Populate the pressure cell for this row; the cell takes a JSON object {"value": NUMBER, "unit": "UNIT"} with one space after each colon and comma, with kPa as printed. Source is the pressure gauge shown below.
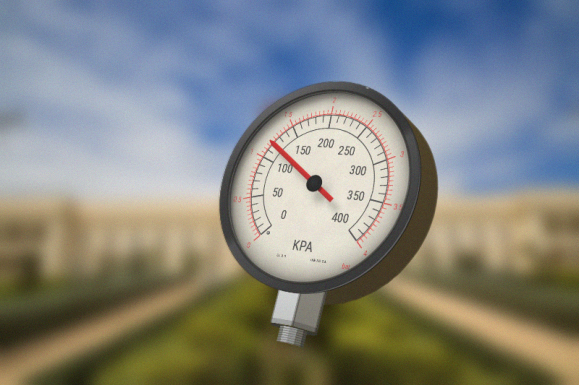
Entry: {"value": 120, "unit": "kPa"}
